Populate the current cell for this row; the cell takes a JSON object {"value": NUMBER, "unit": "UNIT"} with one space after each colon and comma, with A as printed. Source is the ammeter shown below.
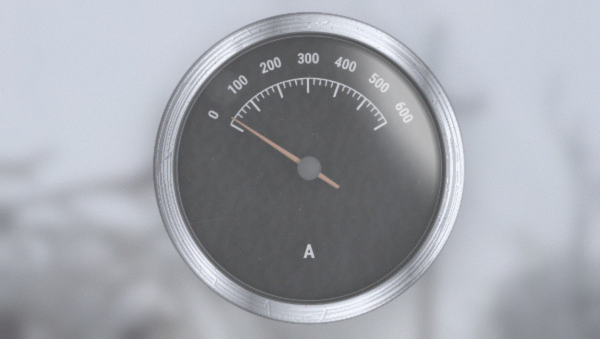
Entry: {"value": 20, "unit": "A"}
